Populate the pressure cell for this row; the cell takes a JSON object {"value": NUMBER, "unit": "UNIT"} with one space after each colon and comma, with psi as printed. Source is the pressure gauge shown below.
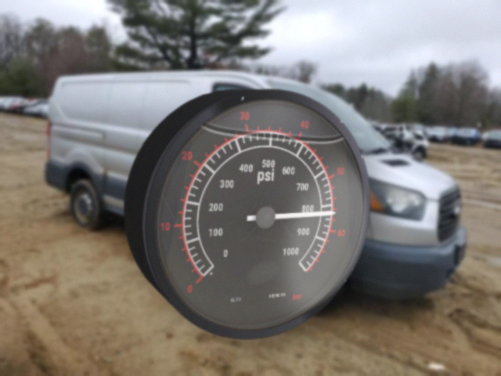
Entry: {"value": 820, "unit": "psi"}
